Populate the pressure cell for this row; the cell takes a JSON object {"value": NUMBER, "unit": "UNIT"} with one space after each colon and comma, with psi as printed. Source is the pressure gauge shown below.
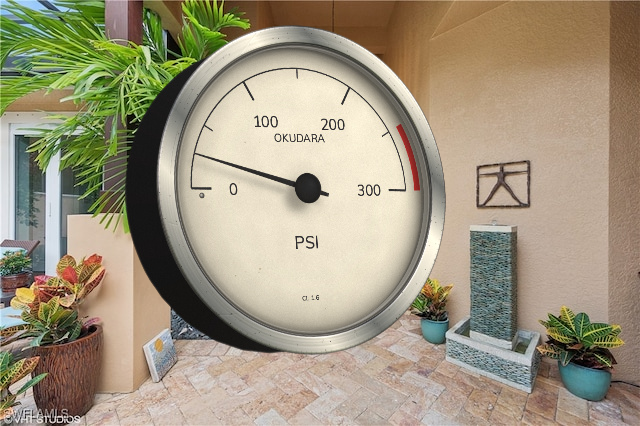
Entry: {"value": 25, "unit": "psi"}
